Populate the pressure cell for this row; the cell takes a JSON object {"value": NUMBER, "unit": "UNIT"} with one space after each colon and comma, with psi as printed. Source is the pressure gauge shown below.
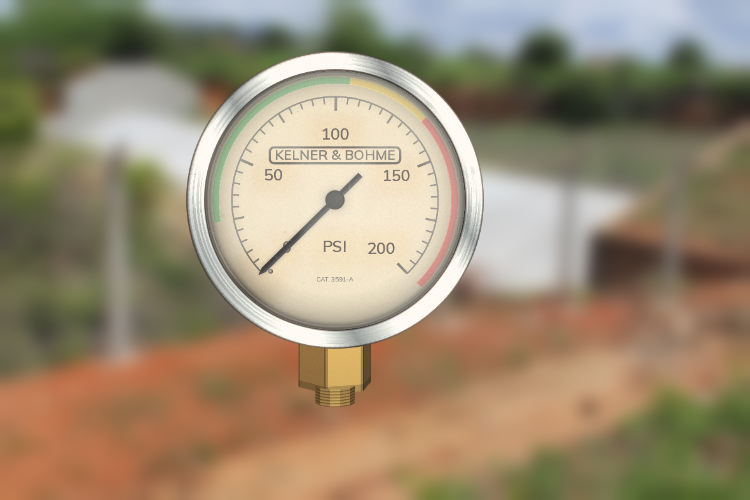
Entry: {"value": 0, "unit": "psi"}
